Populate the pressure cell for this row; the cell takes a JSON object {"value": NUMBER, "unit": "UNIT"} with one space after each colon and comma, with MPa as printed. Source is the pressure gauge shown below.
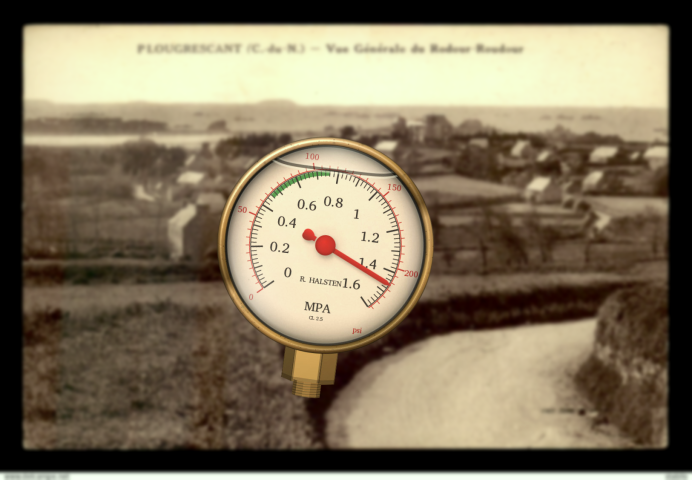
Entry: {"value": 1.46, "unit": "MPa"}
